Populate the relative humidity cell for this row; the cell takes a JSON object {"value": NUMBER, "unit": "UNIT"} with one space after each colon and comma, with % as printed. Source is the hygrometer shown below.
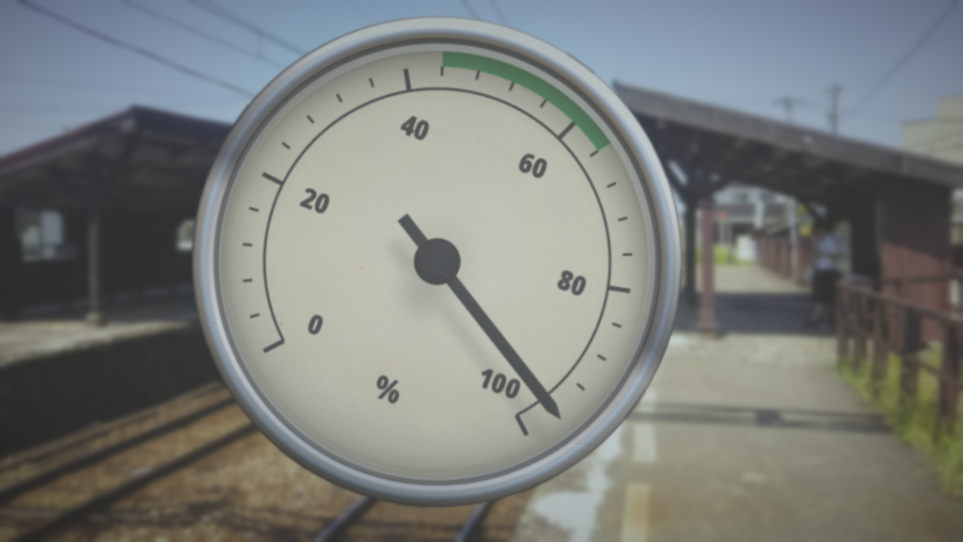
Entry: {"value": 96, "unit": "%"}
